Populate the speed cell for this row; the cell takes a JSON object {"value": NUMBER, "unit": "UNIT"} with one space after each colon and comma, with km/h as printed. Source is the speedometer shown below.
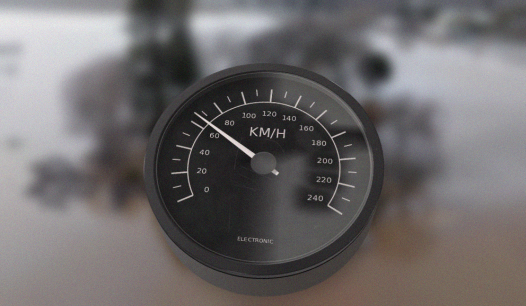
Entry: {"value": 65, "unit": "km/h"}
